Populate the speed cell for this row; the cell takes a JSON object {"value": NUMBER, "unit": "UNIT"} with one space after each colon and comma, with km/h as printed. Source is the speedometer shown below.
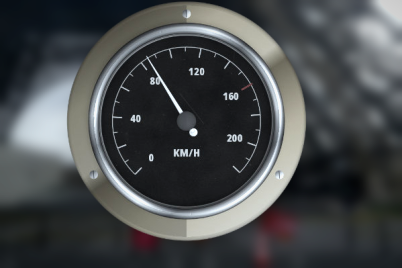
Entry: {"value": 85, "unit": "km/h"}
